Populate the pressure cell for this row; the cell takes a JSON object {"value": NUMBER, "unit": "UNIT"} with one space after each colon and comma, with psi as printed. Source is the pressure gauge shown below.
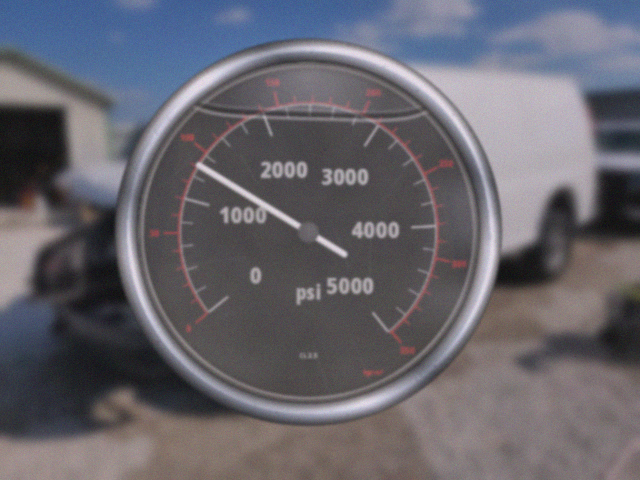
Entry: {"value": 1300, "unit": "psi"}
